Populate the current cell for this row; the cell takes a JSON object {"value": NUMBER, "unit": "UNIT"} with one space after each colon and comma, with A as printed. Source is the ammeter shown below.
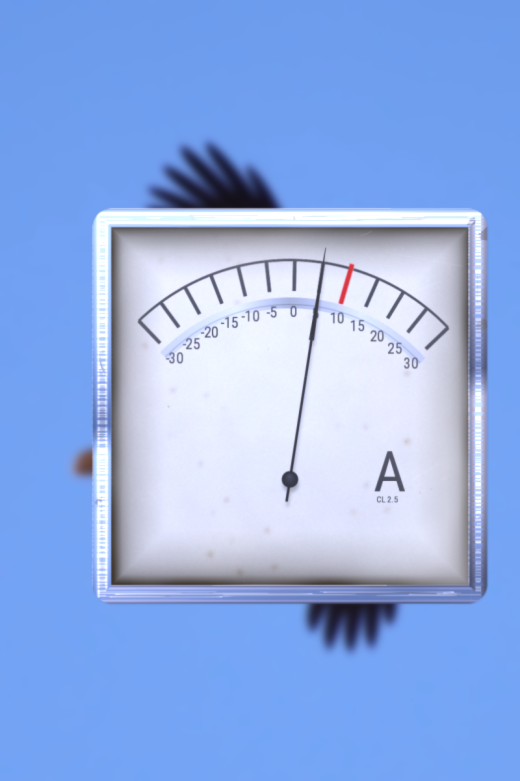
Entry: {"value": 5, "unit": "A"}
